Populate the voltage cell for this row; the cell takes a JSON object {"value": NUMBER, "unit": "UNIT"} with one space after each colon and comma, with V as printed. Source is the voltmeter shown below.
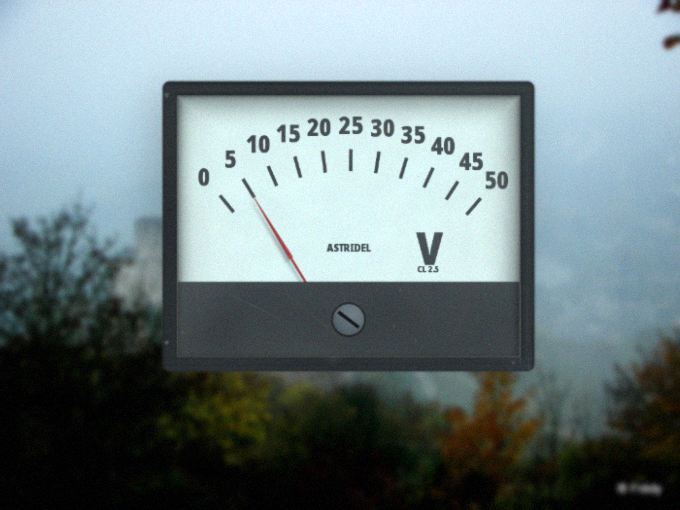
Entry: {"value": 5, "unit": "V"}
